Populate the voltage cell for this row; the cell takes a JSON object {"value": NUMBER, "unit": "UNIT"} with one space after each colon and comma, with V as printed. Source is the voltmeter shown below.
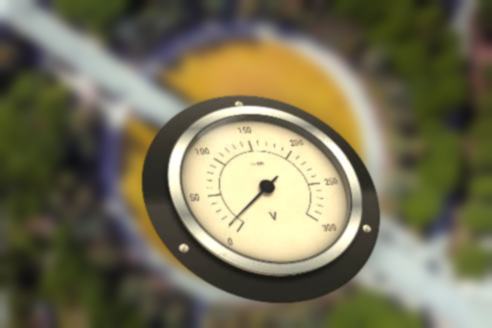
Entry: {"value": 10, "unit": "V"}
